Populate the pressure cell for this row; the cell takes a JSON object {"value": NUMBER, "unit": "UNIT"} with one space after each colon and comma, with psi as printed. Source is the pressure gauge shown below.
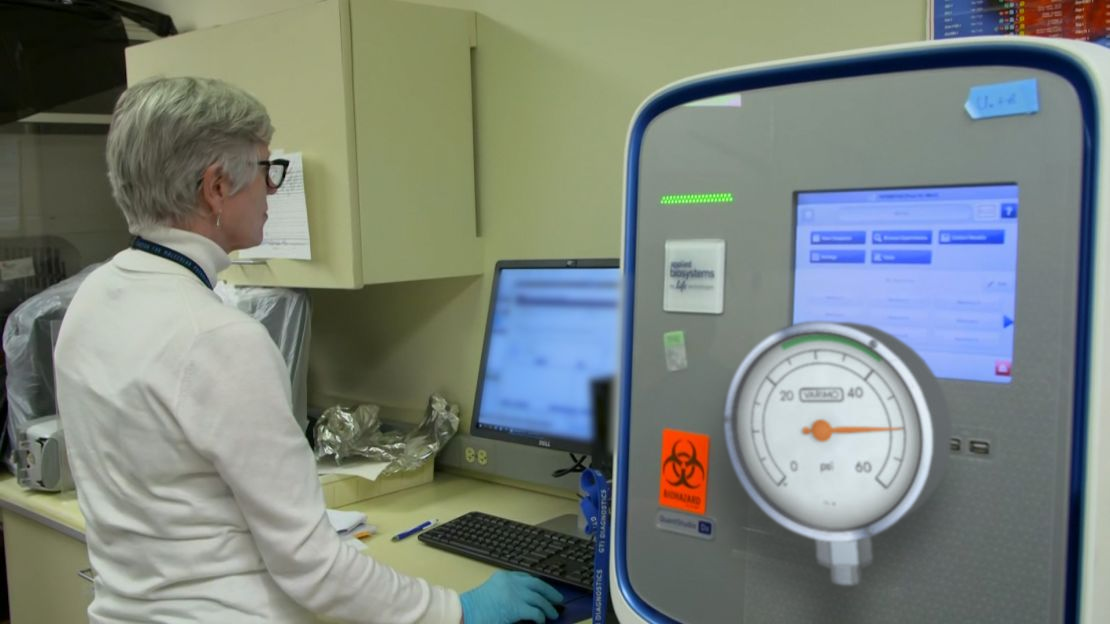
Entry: {"value": 50, "unit": "psi"}
